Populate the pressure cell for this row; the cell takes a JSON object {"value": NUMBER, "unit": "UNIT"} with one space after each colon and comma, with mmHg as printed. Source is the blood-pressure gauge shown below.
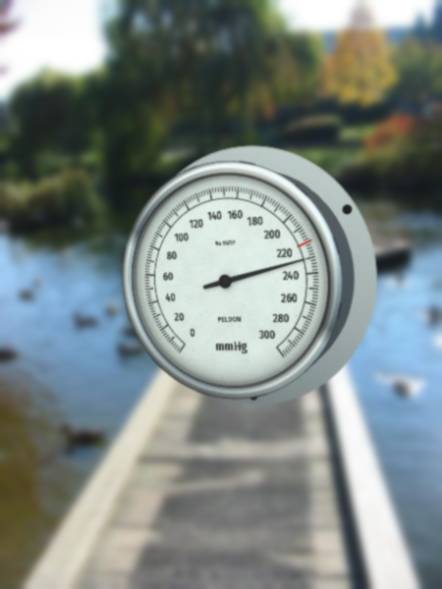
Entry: {"value": 230, "unit": "mmHg"}
